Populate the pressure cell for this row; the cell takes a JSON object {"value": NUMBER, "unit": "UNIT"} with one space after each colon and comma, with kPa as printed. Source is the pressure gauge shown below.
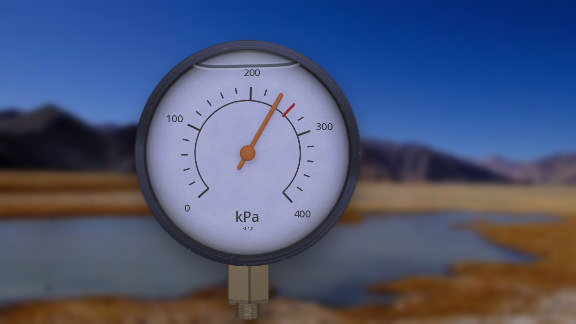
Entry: {"value": 240, "unit": "kPa"}
